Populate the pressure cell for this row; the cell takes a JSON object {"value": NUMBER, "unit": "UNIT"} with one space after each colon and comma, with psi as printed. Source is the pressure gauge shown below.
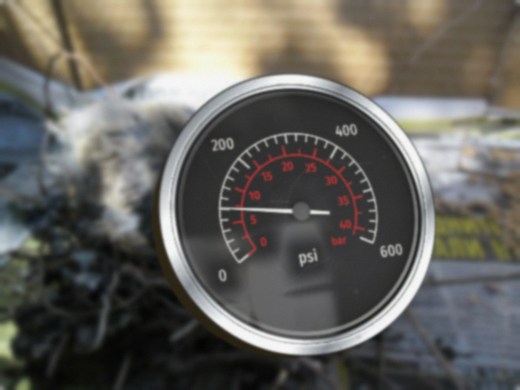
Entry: {"value": 100, "unit": "psi"}
